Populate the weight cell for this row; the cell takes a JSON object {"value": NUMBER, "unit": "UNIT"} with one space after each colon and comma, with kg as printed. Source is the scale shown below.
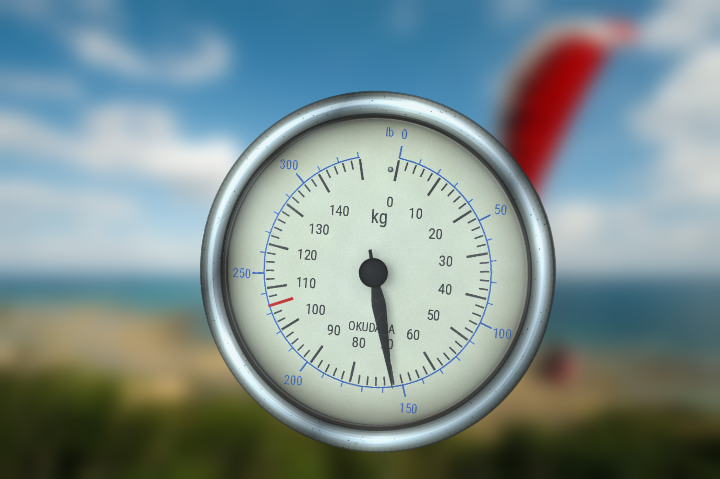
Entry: {"value": 70, "unit": "kg"}
